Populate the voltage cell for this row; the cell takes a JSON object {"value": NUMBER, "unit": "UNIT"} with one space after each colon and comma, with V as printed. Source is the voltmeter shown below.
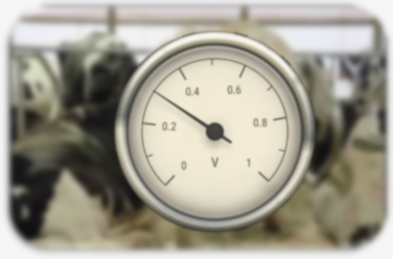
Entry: {"value": 0.3, "unit": "V"}
